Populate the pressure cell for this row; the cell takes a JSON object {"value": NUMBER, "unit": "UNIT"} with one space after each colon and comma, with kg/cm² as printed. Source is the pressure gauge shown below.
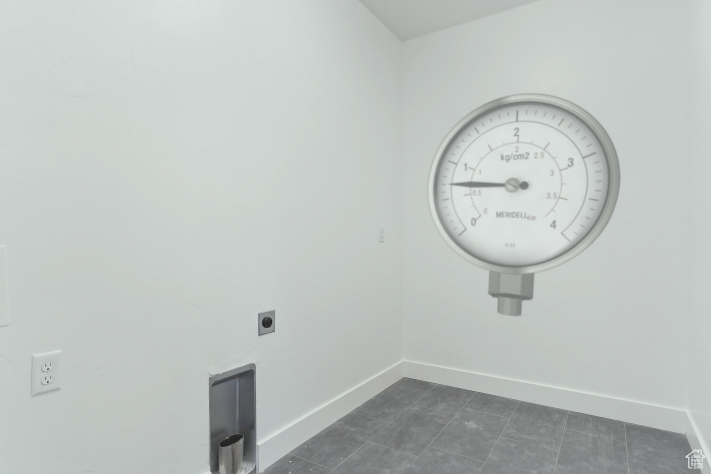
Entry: {"value": 0.7, "unit": "kg/cm²"}
